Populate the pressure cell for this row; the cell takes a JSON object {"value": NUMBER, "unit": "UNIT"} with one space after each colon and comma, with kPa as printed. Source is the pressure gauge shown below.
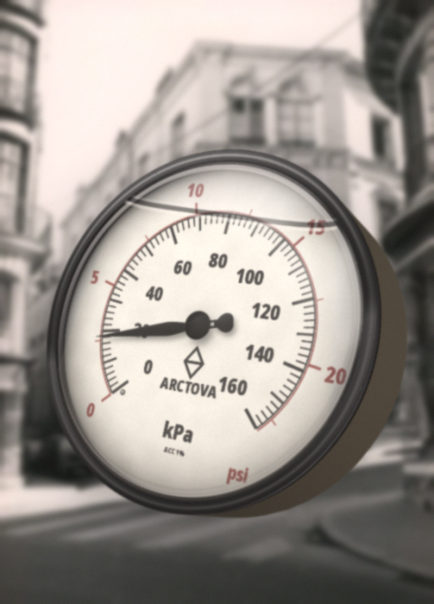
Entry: {"value": 18, "unit": "kPa"}
